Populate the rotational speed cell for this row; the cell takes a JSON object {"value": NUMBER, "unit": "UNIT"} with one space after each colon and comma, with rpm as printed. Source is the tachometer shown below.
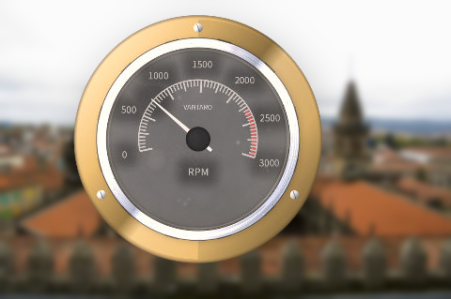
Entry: {"value": 750, "unit": "rpm"}
